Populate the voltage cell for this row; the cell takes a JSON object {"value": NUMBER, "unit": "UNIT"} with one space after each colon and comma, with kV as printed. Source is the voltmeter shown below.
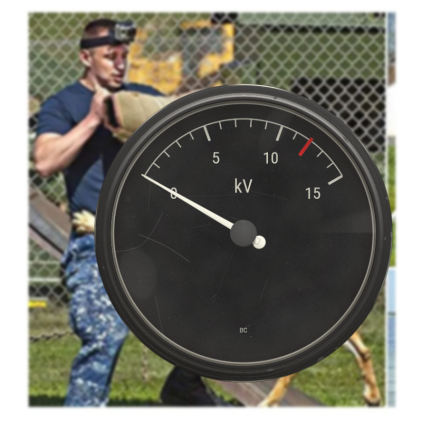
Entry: {"value": 0, "unit": "kV"}
